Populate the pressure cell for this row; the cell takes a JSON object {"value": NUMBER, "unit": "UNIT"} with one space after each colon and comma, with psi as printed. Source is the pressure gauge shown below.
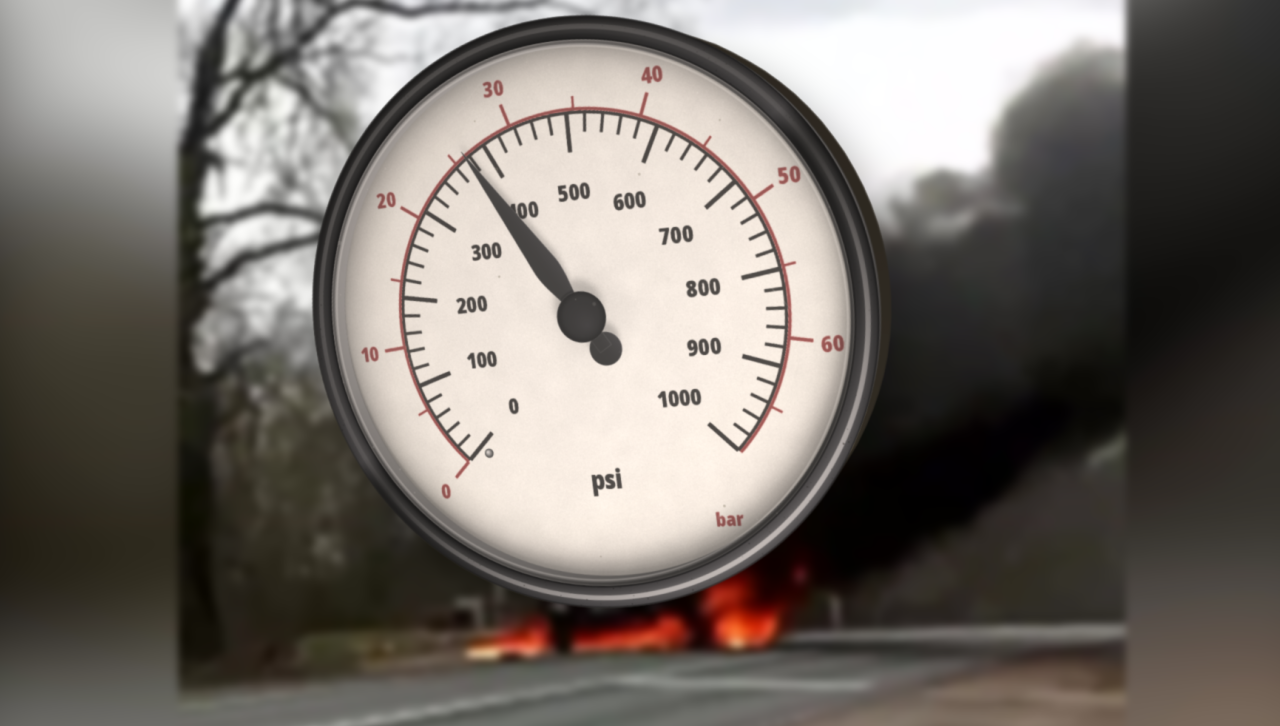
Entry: {"value": 380, "unit": "psi"}
